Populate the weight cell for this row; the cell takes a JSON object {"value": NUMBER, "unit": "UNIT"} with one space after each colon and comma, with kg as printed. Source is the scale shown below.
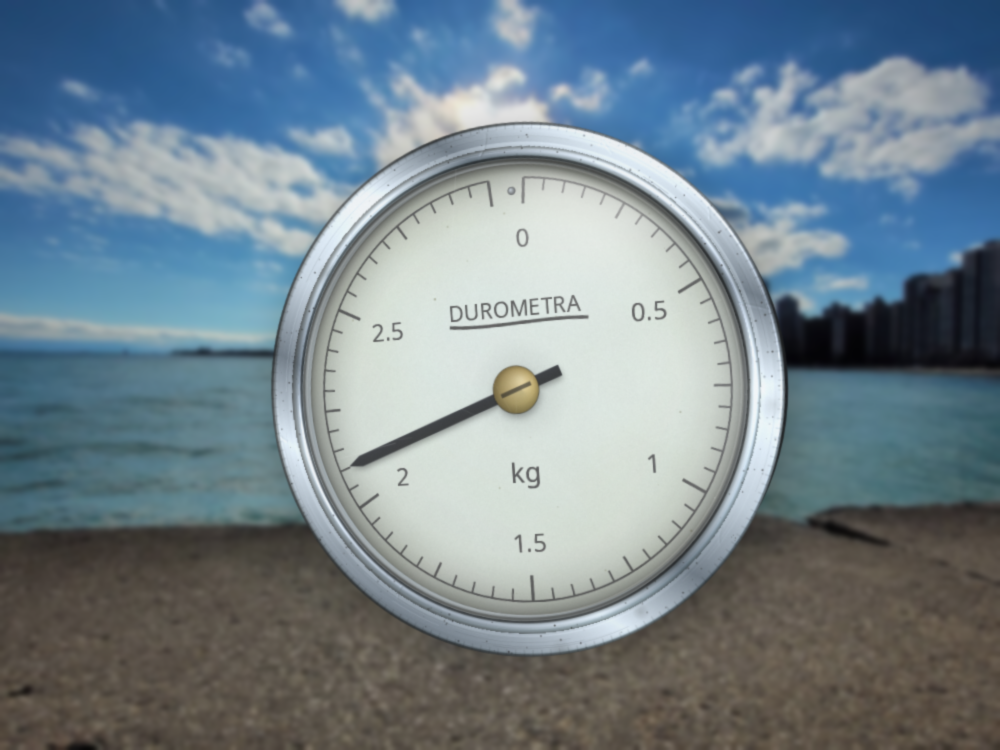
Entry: {"value": 2.1, "unit": "kg"}
